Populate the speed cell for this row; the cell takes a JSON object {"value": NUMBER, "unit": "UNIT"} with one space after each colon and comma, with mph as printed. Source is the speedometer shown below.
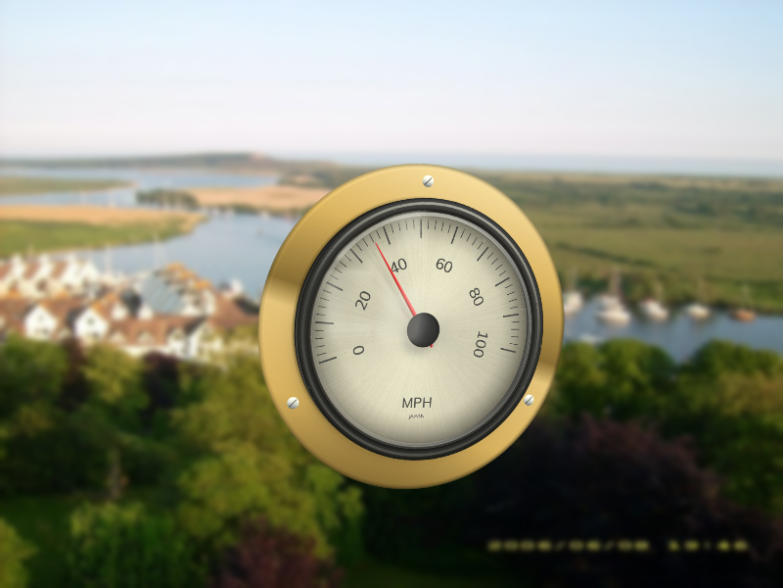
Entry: {"value": 36, "unit": "mph"}
